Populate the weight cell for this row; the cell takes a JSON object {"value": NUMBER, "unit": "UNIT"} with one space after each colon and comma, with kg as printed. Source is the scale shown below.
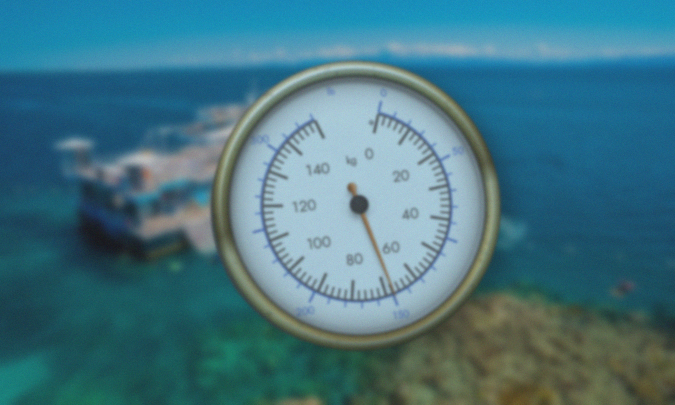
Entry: {"value": 68, "unit": "kg"}
